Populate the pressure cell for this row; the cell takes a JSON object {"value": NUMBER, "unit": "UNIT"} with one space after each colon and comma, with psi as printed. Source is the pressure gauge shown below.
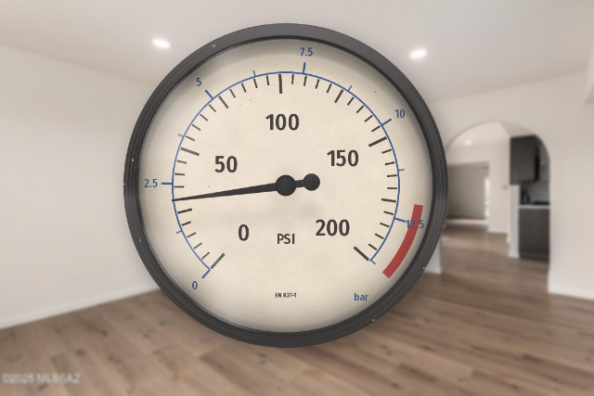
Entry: {"value": 30, "unit": "psi"}
